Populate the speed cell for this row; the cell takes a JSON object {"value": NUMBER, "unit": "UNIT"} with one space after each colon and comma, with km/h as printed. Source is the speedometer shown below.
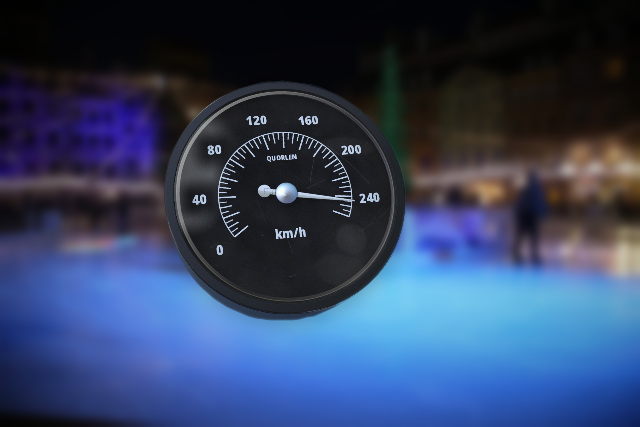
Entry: {"value": 245, "unit": "km/h"}
